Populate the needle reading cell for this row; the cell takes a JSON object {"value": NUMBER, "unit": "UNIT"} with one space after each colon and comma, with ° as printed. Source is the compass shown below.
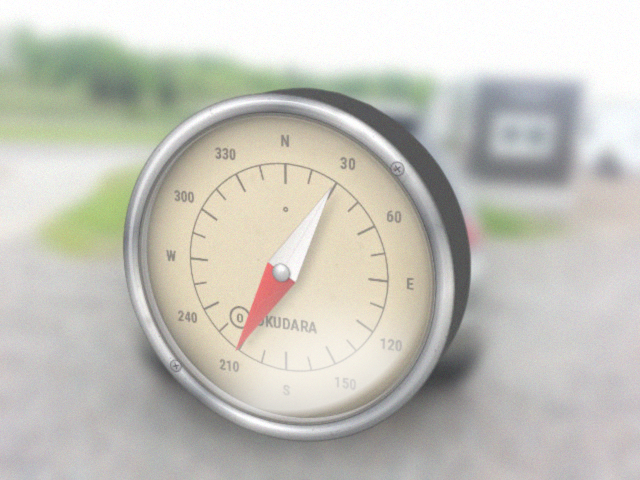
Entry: {"value": 210, "unit": "°"}
